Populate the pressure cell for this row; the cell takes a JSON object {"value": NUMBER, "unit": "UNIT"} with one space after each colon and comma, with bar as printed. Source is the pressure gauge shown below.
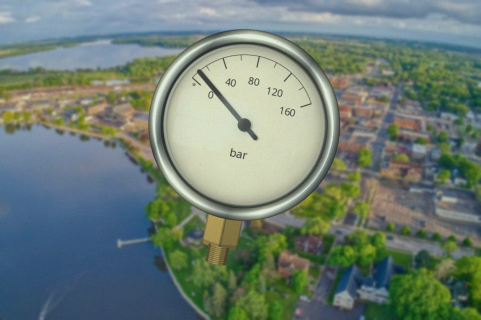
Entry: {"value": 10, "unit": "bar"}
